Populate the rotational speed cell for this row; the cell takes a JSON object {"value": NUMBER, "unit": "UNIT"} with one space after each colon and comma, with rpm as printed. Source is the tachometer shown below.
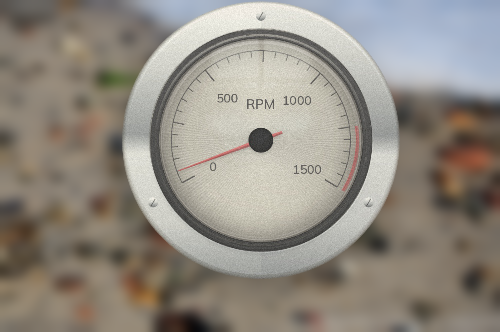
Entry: {"value": 50, "unit": "rpm"}
